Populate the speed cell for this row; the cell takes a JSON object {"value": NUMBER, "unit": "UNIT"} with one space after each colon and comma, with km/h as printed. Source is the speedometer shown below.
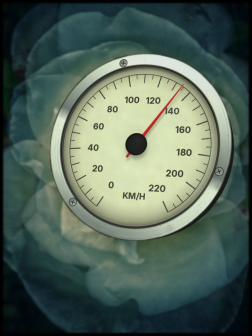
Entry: {"value": 135, "unit": "km/h"}
